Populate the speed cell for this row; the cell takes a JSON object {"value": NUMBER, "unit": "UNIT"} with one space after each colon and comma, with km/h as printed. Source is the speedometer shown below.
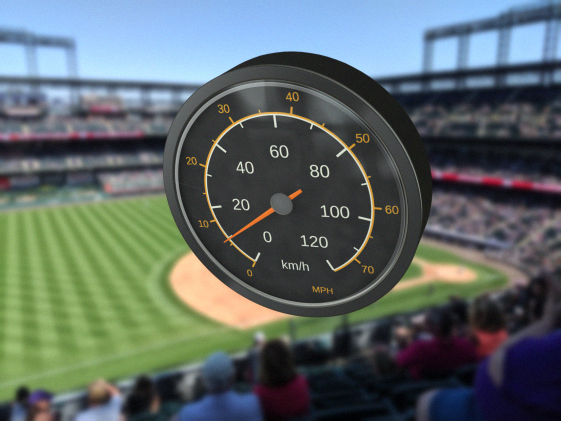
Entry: {"value": 10, "unit": "km/h"}
